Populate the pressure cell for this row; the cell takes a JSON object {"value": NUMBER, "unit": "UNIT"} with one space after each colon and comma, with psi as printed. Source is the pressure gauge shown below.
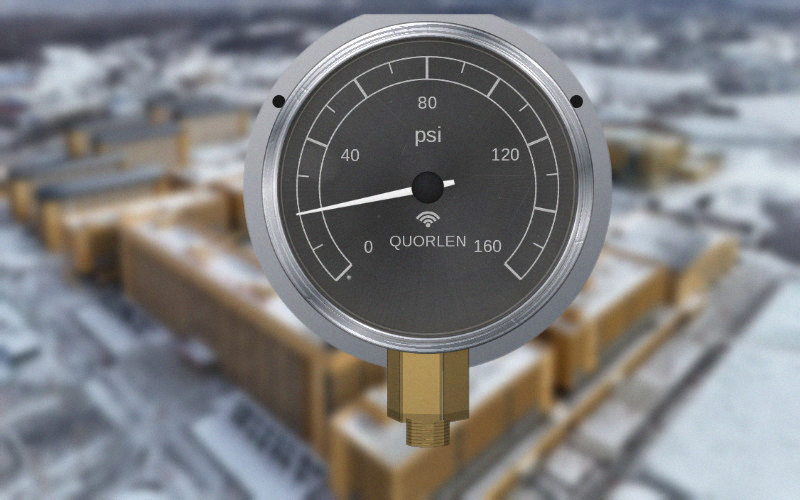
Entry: {"value": 20, "unit": "psi"}
